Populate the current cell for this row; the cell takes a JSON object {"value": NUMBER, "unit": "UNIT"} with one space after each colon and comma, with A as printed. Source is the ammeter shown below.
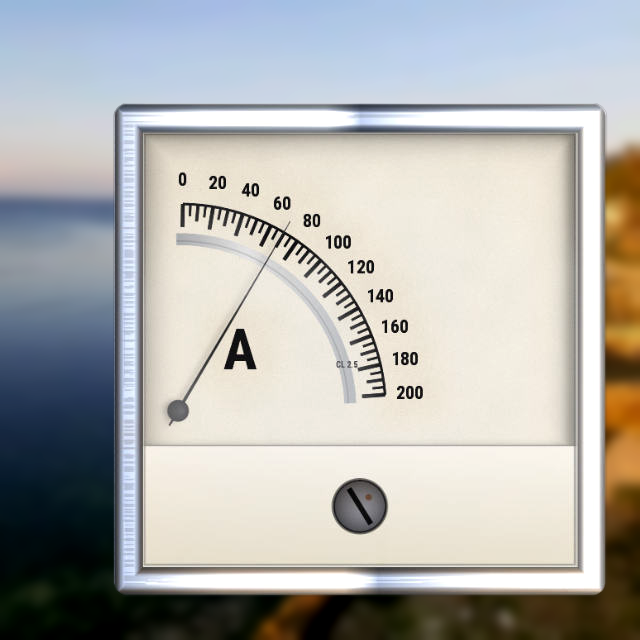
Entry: {"value": 70, "unit": "A"}
